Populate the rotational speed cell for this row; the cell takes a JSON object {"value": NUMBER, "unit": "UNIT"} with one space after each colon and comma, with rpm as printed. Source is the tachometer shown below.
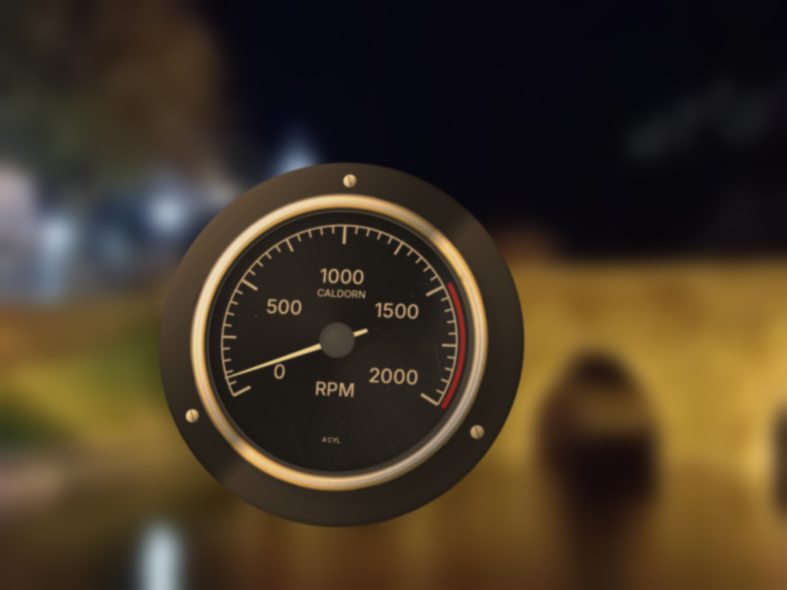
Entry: {"value": 75, "unit": "rpm"}
